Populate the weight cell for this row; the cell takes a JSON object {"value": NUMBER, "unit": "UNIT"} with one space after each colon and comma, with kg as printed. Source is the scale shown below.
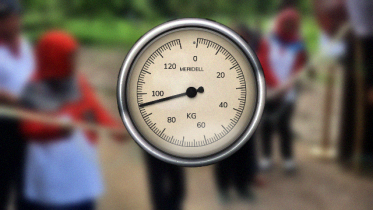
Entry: {"value": 95, "unit": "kg"}
